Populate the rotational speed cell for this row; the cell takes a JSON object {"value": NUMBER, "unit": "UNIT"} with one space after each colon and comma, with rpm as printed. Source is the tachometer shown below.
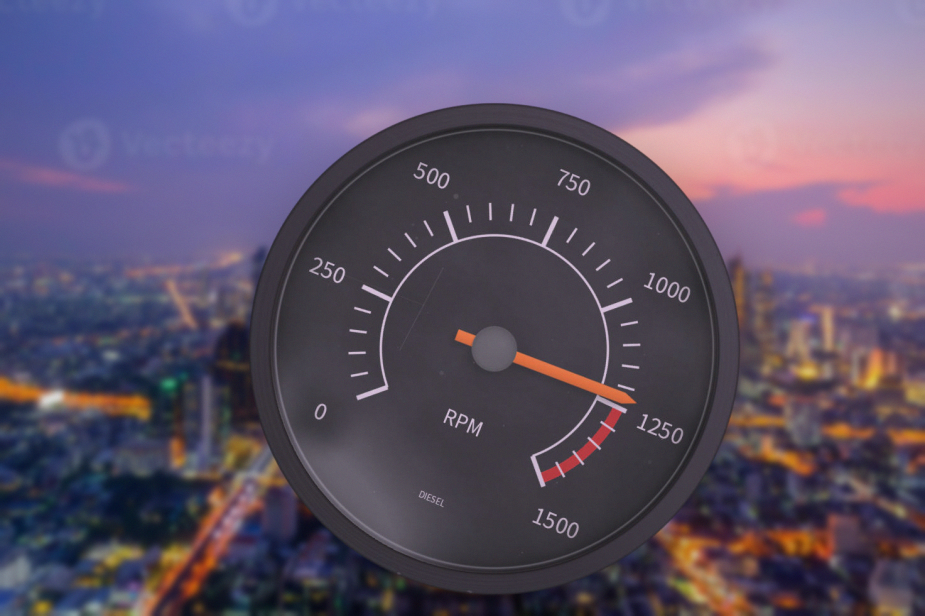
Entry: {"value": 1225, "unit": "rpm"}
